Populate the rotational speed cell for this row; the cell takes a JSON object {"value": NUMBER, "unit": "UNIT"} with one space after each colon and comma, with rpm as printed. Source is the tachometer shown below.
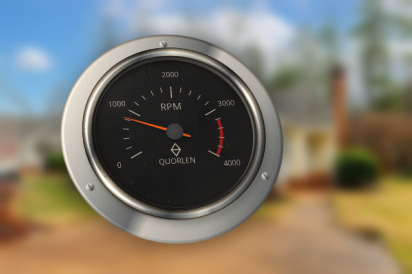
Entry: {"value": 800, "unit": "rpm"}
